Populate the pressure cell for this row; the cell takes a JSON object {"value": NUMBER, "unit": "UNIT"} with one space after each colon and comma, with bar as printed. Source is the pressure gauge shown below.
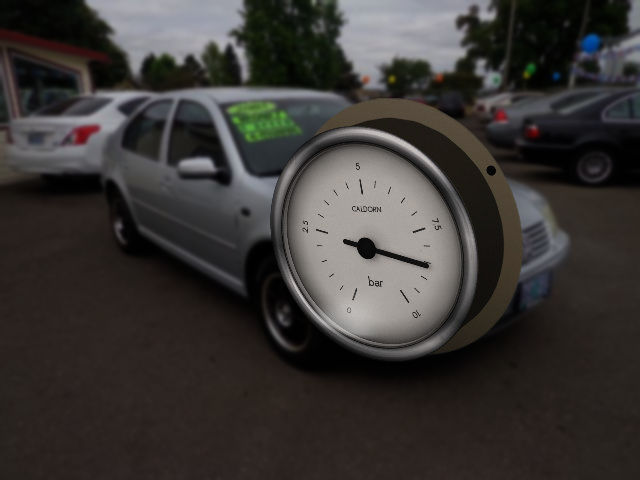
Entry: {"value": 8.5, "unit": "bar"}
